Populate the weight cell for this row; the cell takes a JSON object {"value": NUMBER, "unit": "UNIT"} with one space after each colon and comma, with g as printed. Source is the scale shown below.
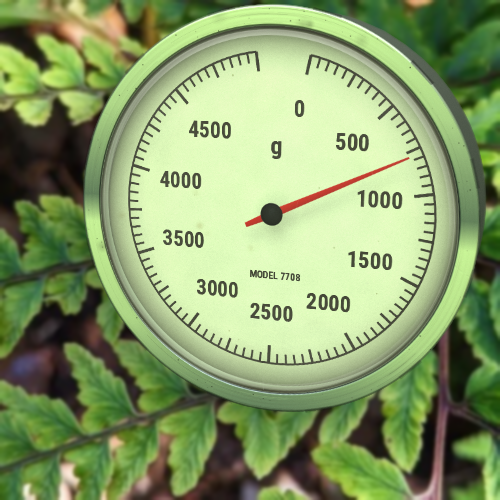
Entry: {"value": 775, "unit": "g"}
